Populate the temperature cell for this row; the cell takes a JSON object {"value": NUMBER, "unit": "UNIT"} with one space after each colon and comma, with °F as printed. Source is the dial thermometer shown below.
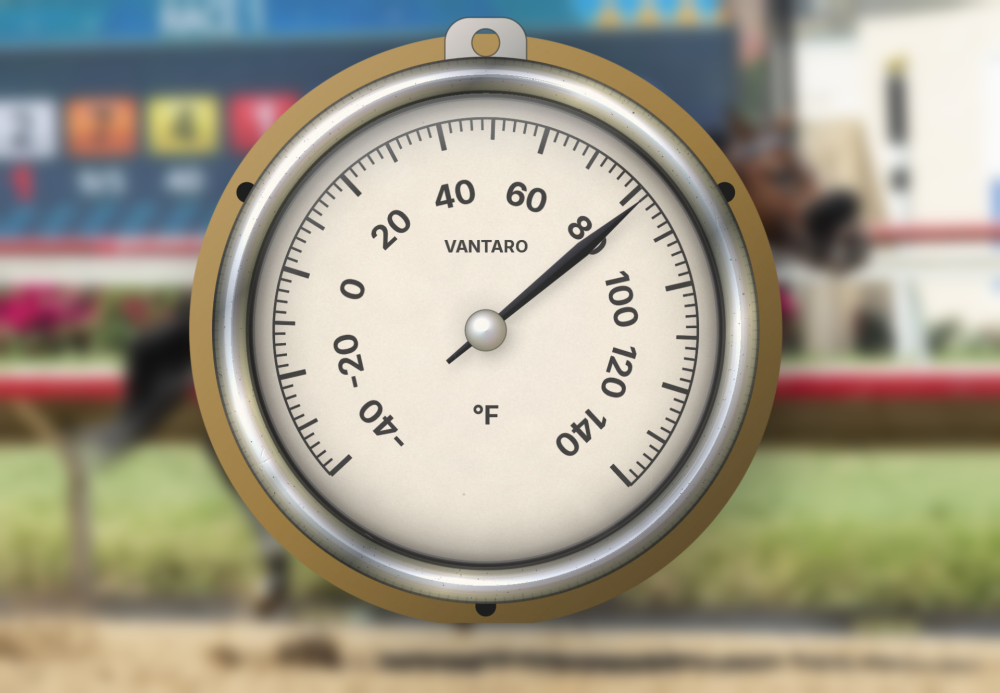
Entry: {"value": 82, "unit": "°F"}
